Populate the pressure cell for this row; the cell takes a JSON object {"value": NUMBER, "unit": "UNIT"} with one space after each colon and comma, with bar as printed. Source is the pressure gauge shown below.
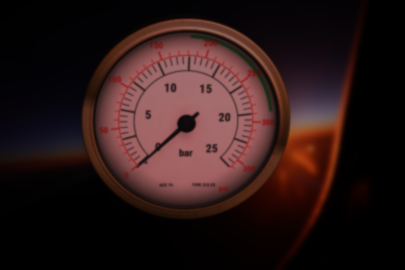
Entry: {"value": 0, "unit": "bar"}
